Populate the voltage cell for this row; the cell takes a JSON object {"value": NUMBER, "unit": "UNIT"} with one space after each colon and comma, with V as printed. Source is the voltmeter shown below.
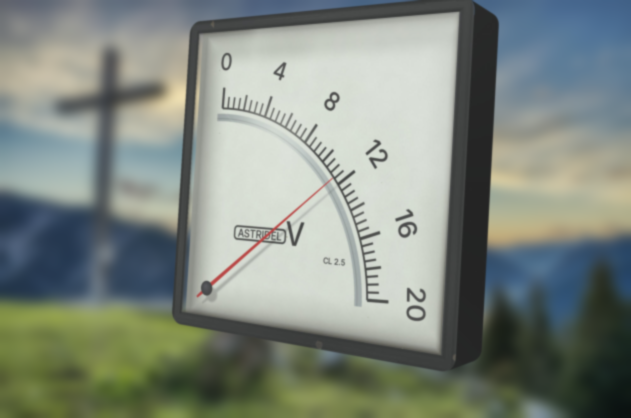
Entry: {"value": 11.5, "unit": "V"}
